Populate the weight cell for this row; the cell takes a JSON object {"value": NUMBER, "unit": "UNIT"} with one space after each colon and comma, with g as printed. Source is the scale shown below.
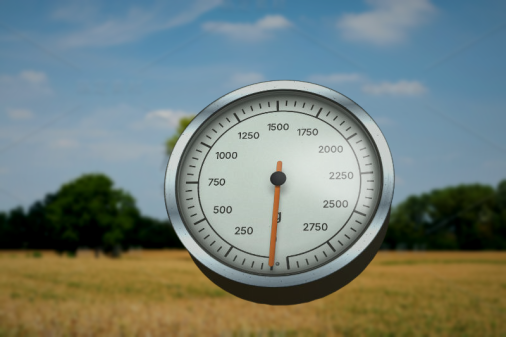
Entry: {"value": 0, "unit": "g"}
